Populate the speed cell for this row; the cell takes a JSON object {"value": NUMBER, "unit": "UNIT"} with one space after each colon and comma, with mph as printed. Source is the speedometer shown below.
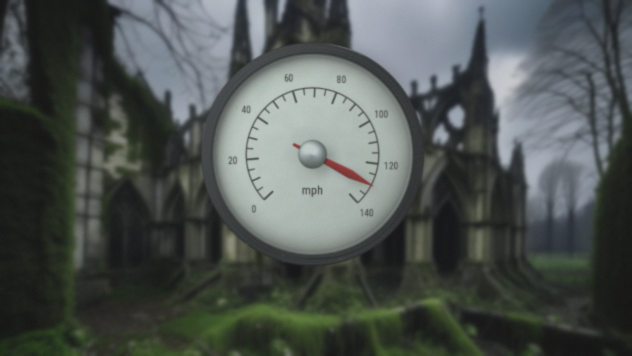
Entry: {"value": 130, "unit": "mph"}
